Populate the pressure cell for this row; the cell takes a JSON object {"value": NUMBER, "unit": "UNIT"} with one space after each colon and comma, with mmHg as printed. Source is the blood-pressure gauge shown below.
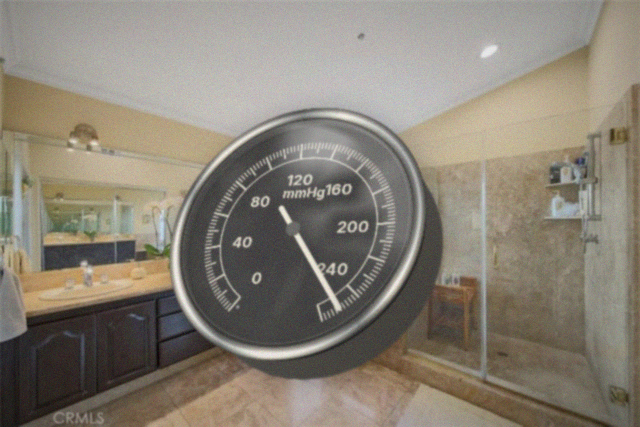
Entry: {"value": 250, "unit": "mmHg"}
